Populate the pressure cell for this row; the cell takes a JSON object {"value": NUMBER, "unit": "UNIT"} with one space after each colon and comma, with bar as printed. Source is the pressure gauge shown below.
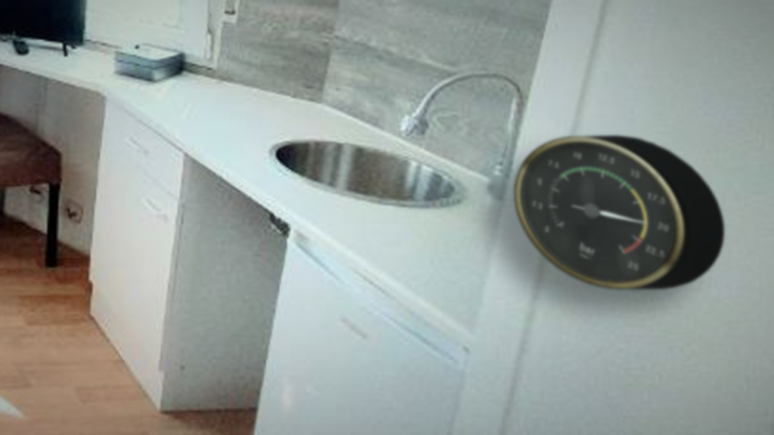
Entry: {"value": 20, "unit": "bar"}
